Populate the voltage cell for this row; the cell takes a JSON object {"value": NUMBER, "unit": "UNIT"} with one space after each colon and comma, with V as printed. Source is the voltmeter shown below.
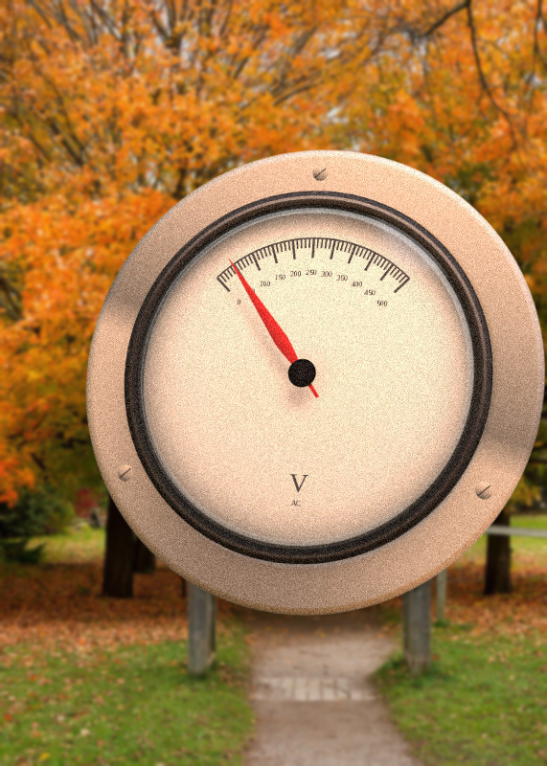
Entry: {"value": 50, "unit": "V"}
